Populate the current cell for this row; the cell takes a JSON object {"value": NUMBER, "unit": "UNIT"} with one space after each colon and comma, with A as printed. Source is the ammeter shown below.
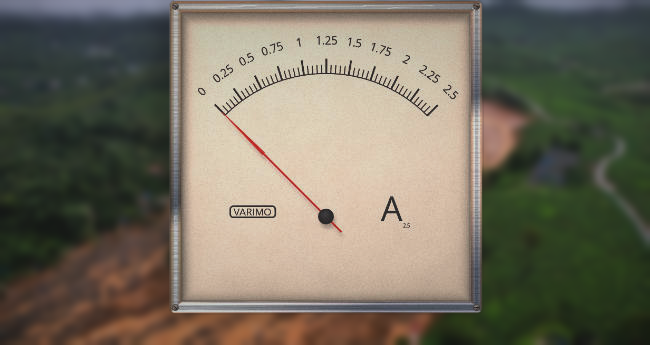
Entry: {"value": 0, "unit": "A"}
